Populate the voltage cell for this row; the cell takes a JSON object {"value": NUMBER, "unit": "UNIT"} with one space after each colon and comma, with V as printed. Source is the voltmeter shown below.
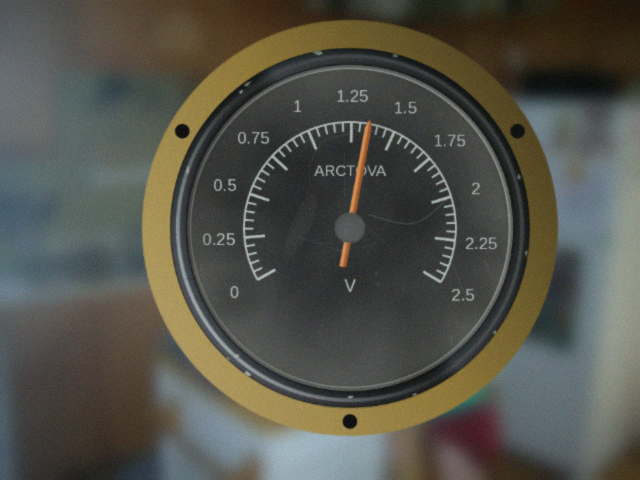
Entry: {"value": 1.35, "unit": "V"}
